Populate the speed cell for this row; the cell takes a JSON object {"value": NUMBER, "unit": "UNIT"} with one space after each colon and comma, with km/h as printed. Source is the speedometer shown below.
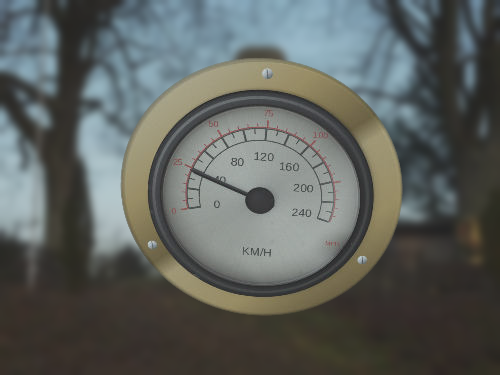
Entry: {"value": 40, "unit": "km/h"}
